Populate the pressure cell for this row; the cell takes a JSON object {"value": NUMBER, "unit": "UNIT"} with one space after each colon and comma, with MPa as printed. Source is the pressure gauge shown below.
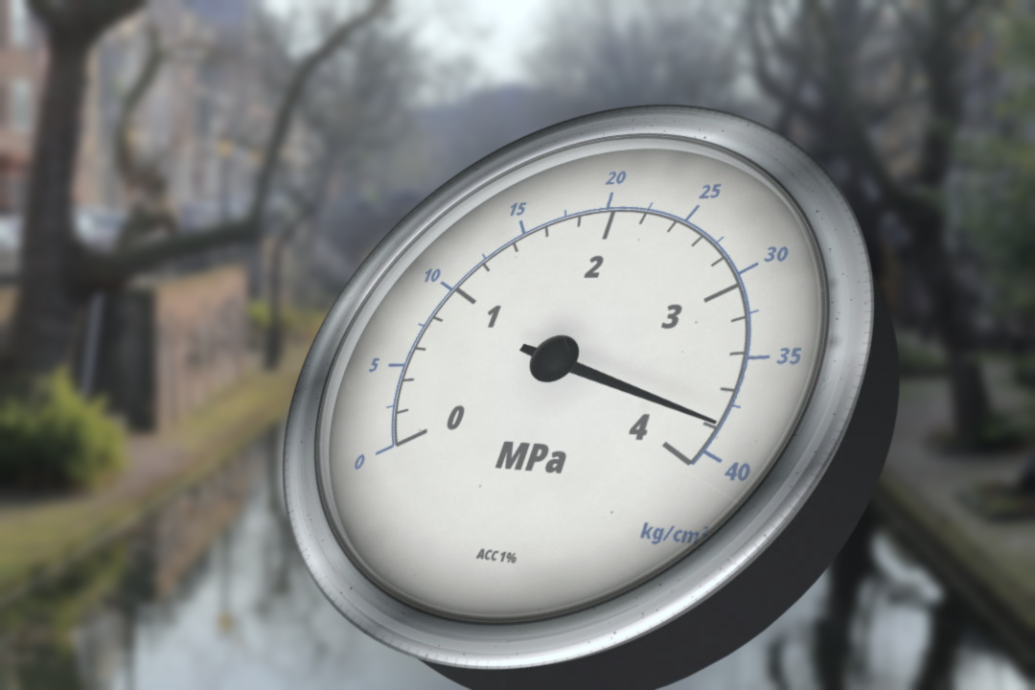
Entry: {"value": 3.8, "unit": "MPa"}
